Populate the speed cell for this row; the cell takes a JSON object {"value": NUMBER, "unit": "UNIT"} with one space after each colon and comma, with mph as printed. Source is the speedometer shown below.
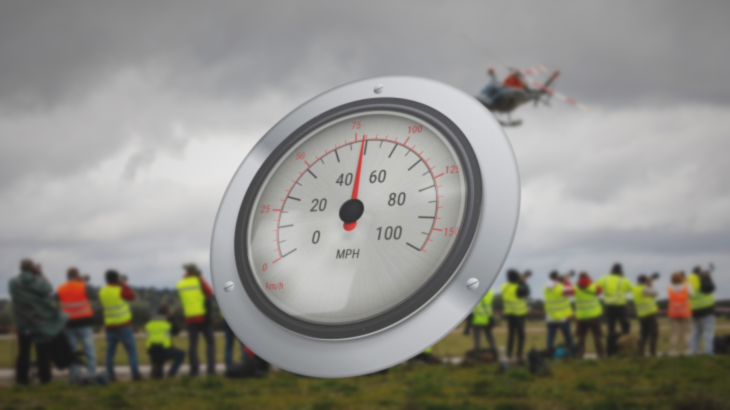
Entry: {"value": 50, "unit": "mph"}
